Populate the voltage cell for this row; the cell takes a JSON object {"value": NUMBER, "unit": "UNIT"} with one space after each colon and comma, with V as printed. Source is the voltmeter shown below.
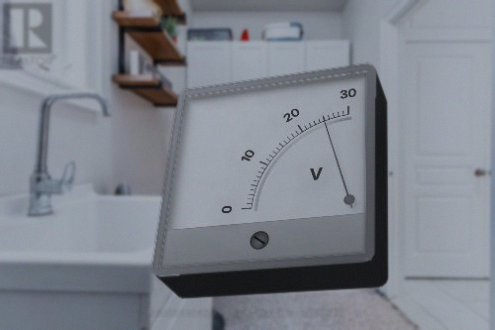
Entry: {"value": 25, "unit": "V"}
